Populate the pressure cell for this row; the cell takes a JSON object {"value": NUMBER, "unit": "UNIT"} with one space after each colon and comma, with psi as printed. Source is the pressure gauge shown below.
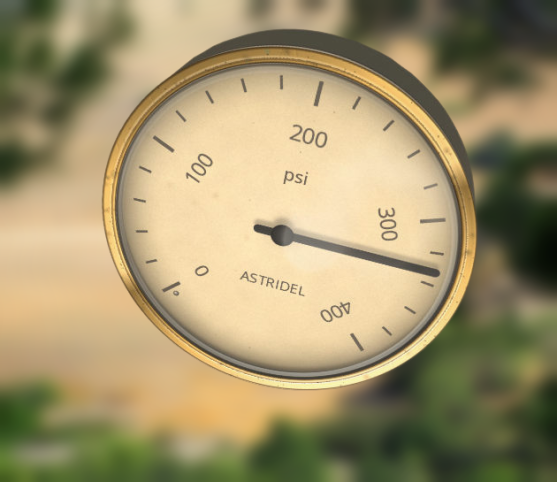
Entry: {"value": 330, "unit": "psi"}
